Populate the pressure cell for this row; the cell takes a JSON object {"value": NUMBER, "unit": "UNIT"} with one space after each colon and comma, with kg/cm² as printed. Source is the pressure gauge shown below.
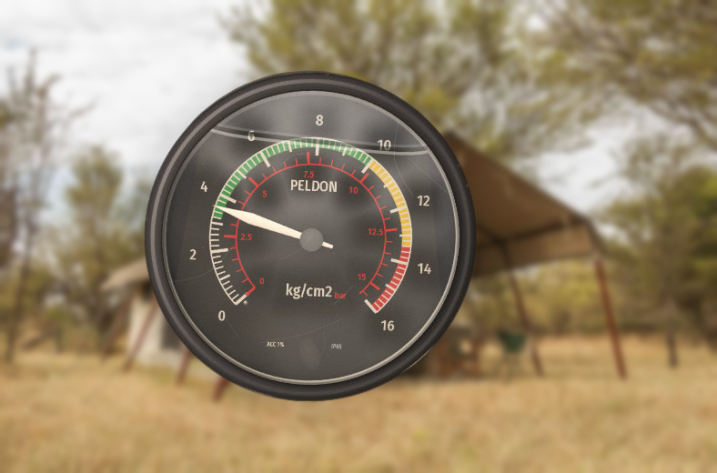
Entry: {"value": 3.6, "unit": "kg/cm²"}
